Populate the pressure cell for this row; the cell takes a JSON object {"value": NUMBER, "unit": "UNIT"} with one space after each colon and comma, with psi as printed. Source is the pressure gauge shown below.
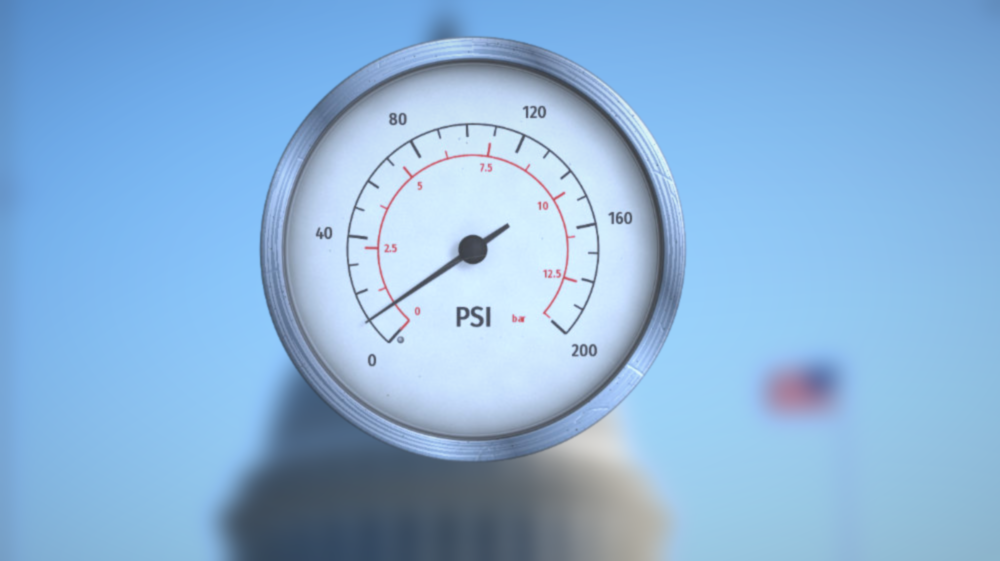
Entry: {"value": 10, "unit": "psi"}
